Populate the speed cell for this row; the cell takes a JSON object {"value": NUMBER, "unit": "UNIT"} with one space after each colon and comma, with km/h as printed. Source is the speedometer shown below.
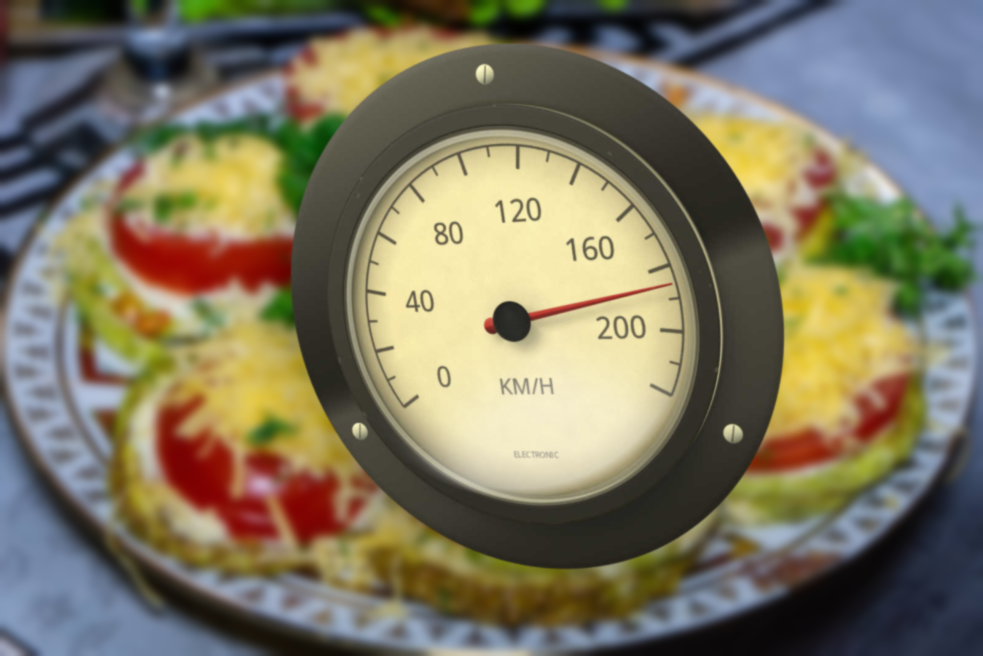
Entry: {"value": 185, "unit": "km/h"}
